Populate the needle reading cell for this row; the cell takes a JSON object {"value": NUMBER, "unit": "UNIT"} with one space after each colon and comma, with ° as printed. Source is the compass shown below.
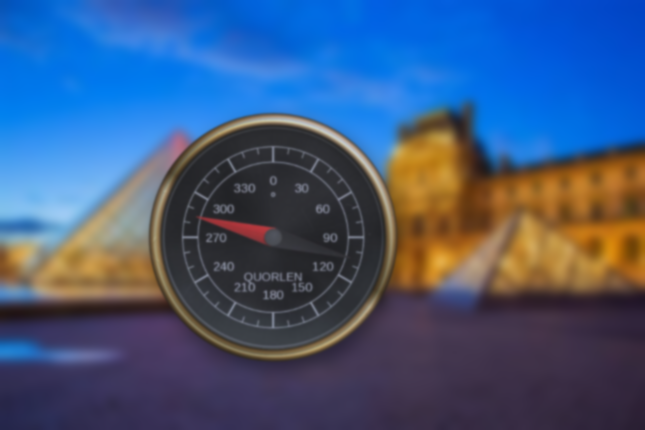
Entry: {"value": 285, "unit": "°"}
